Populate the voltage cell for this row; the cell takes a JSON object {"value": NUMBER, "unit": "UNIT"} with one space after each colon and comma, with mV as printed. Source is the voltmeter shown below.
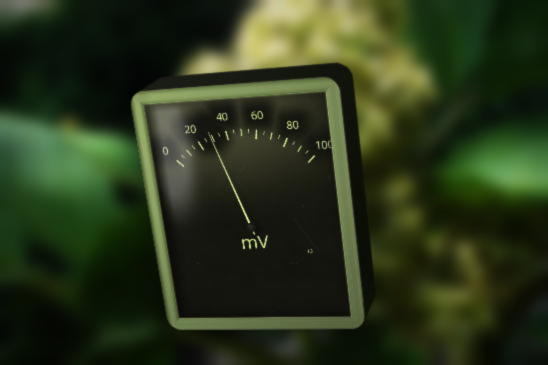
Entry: {"value": 30, "unit": "mV"}
